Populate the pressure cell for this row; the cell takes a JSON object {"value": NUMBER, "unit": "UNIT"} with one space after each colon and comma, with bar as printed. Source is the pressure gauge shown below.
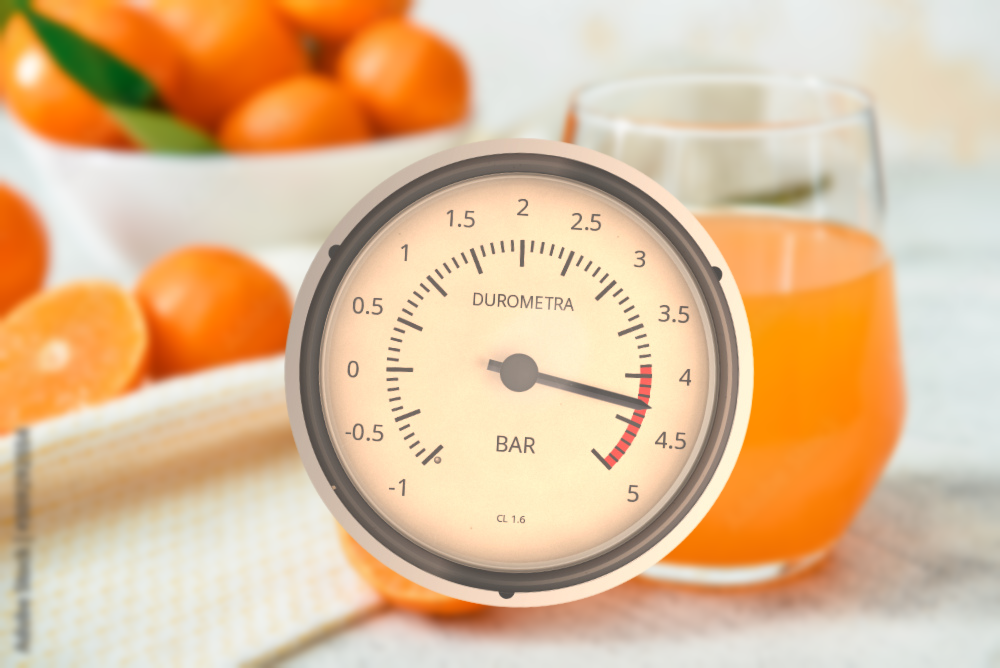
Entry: {"value": 4.3, "unit": "bar"}
